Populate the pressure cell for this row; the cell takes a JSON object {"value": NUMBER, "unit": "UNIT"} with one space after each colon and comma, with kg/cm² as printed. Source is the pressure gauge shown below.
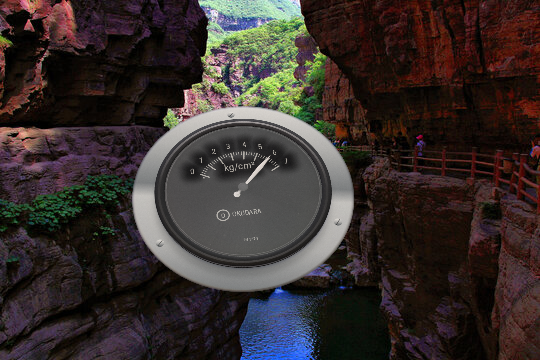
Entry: {"value": 6, "unit": "kg/cm²"}
